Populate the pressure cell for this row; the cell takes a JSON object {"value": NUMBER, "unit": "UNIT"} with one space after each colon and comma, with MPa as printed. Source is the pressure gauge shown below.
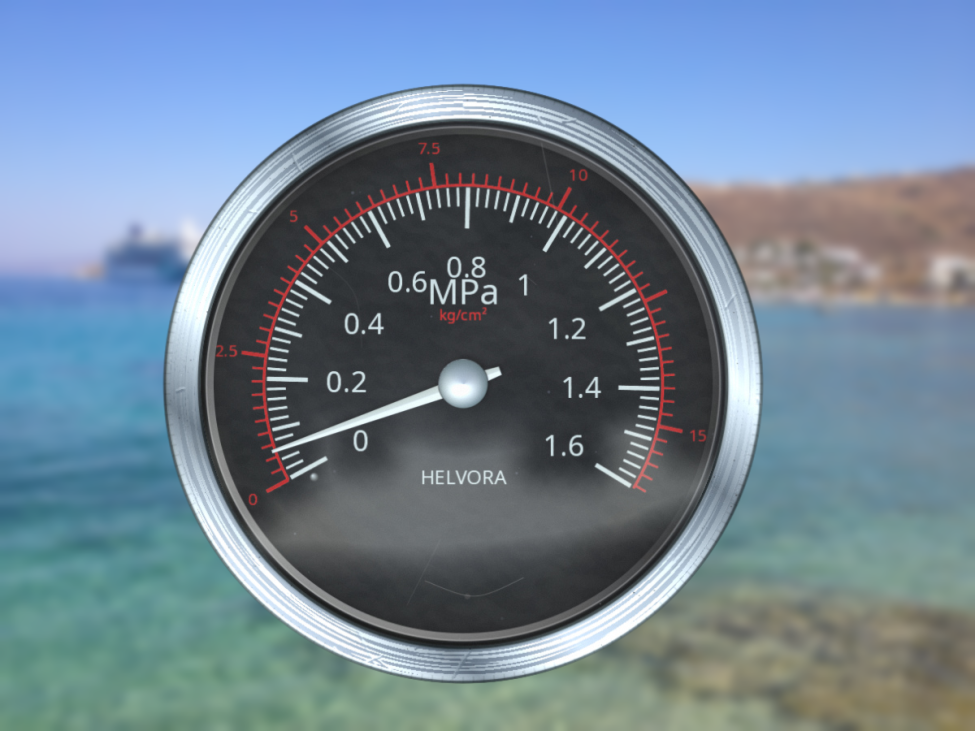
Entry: {"value": 0.06, "unit": "MPa"}
